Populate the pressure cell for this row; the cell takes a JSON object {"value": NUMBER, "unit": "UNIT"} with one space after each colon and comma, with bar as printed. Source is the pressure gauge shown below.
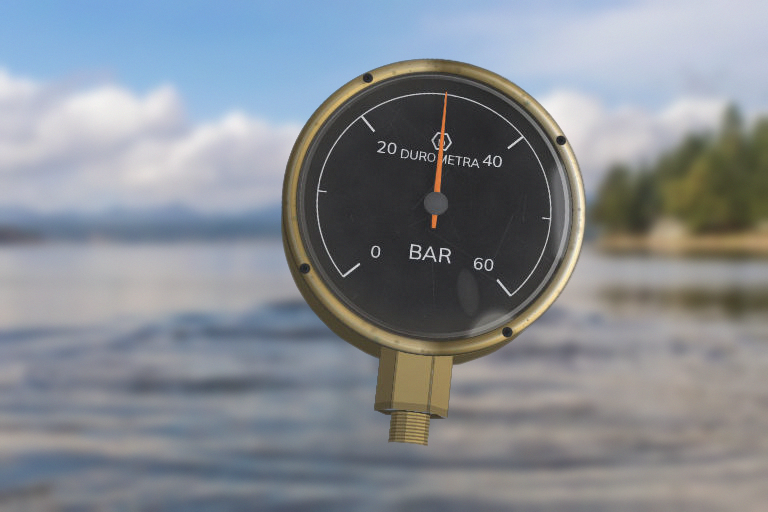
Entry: {"value": 30, "unit": "bar"}
